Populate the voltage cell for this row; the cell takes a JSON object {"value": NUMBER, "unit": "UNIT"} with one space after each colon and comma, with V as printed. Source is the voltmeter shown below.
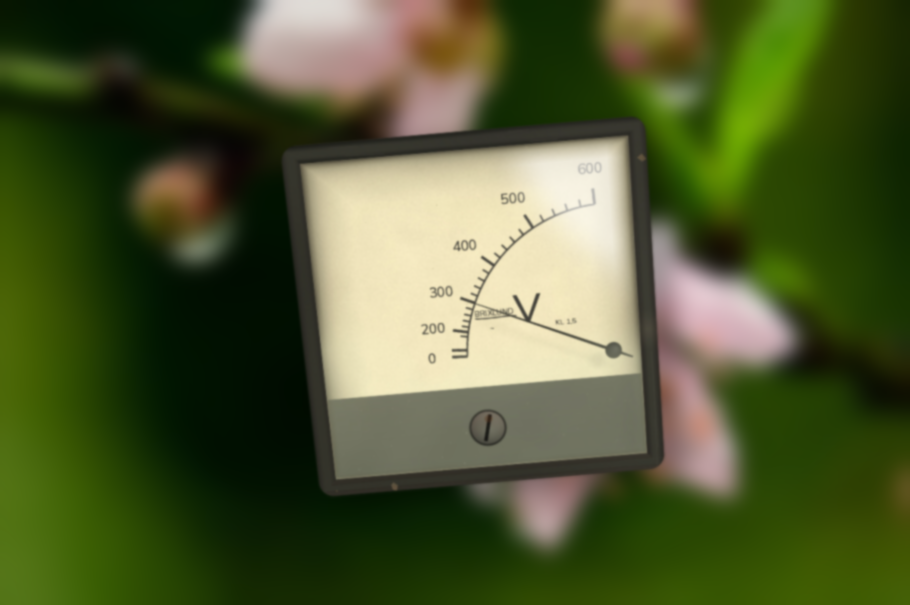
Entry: {"value": 300, "unit": "V"}
